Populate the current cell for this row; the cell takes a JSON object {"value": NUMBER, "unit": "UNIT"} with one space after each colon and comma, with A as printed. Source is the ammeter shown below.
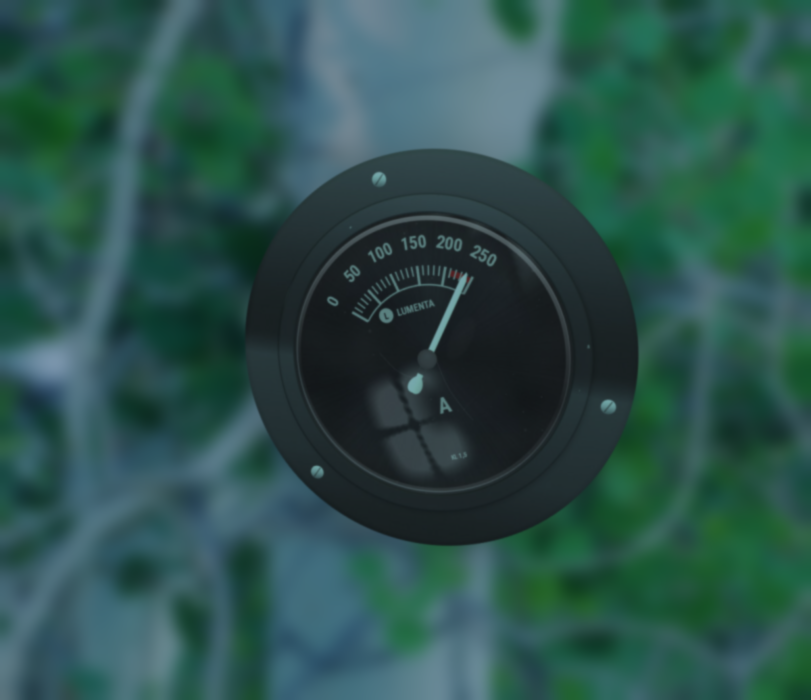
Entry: {"value": 240, "unit": "A"}
